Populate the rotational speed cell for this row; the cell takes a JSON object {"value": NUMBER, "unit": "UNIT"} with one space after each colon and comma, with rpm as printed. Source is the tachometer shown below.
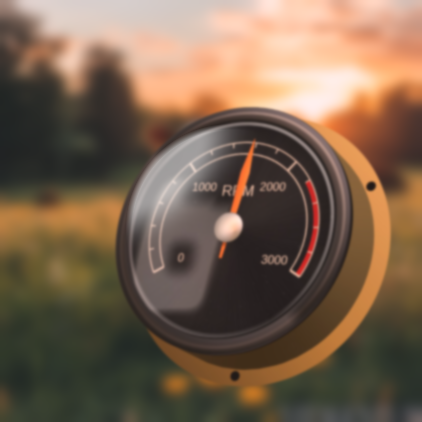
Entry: {"value": 1600, "unit": "rpm"}
